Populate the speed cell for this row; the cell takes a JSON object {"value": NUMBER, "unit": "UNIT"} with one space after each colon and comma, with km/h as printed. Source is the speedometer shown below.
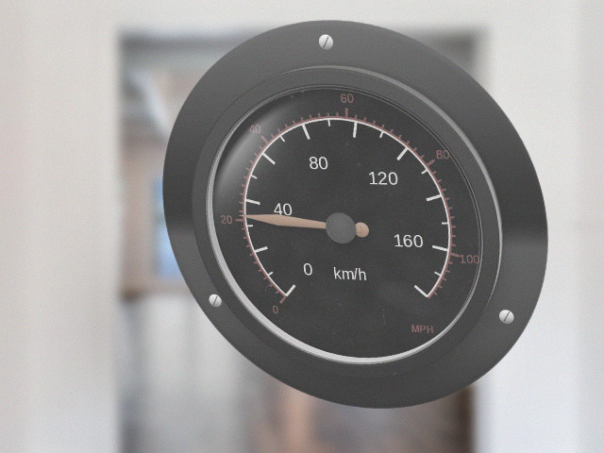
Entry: {"value": 35, "unit": "km/h"}
